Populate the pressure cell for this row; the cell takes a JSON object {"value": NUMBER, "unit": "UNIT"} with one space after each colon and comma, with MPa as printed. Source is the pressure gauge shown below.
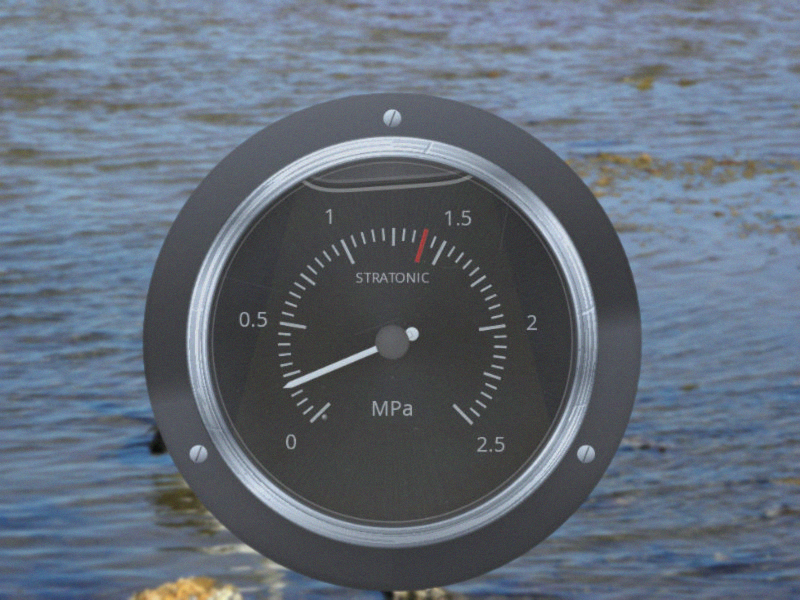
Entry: {"value": 0.2, "unit": "MPa"}
